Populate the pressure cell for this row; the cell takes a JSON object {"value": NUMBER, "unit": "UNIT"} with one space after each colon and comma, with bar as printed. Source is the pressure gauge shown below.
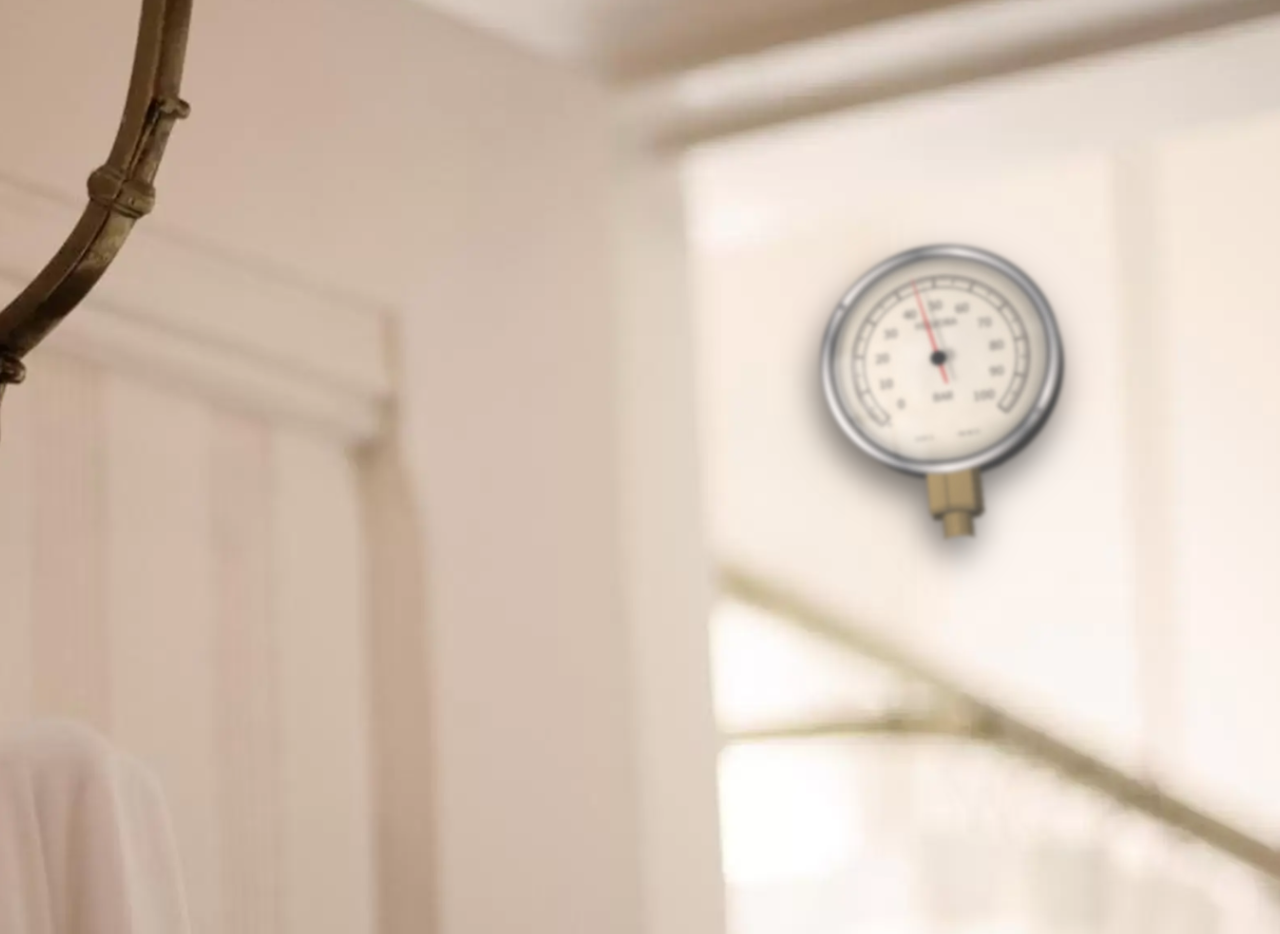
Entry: {"value": 45, "unit": "bar"}
